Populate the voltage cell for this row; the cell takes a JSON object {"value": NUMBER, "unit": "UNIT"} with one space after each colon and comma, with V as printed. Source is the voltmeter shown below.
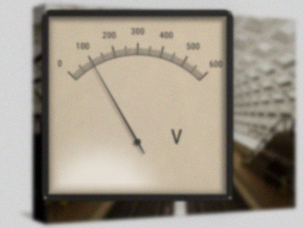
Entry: {"value": 100, "unit": "V"}
